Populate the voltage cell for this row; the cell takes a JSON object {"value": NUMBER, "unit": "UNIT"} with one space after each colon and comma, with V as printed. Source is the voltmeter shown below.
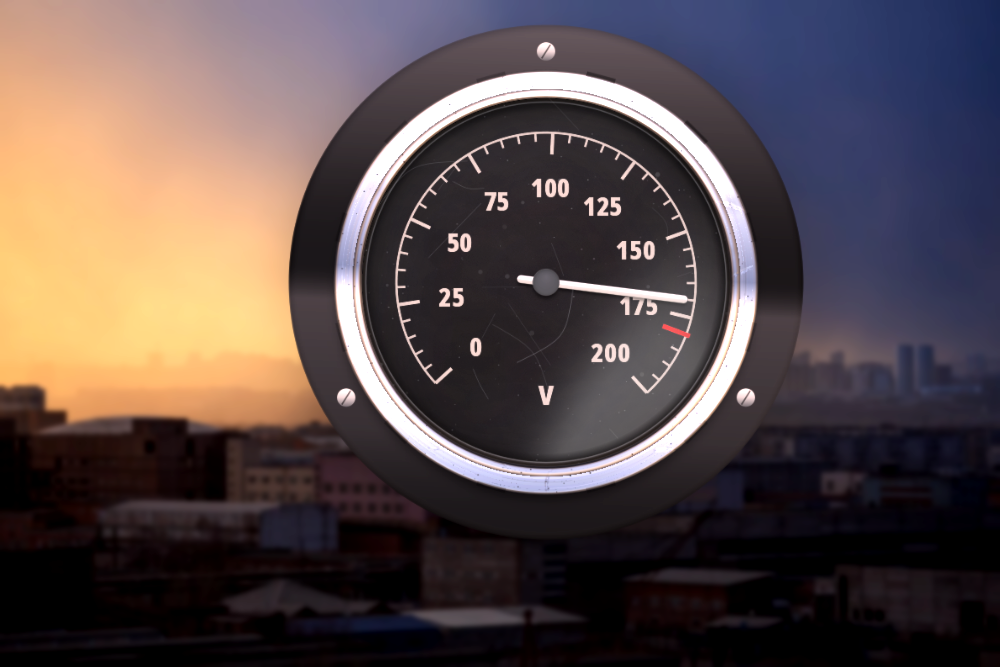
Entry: {"value": 170, "unit": "V"}
